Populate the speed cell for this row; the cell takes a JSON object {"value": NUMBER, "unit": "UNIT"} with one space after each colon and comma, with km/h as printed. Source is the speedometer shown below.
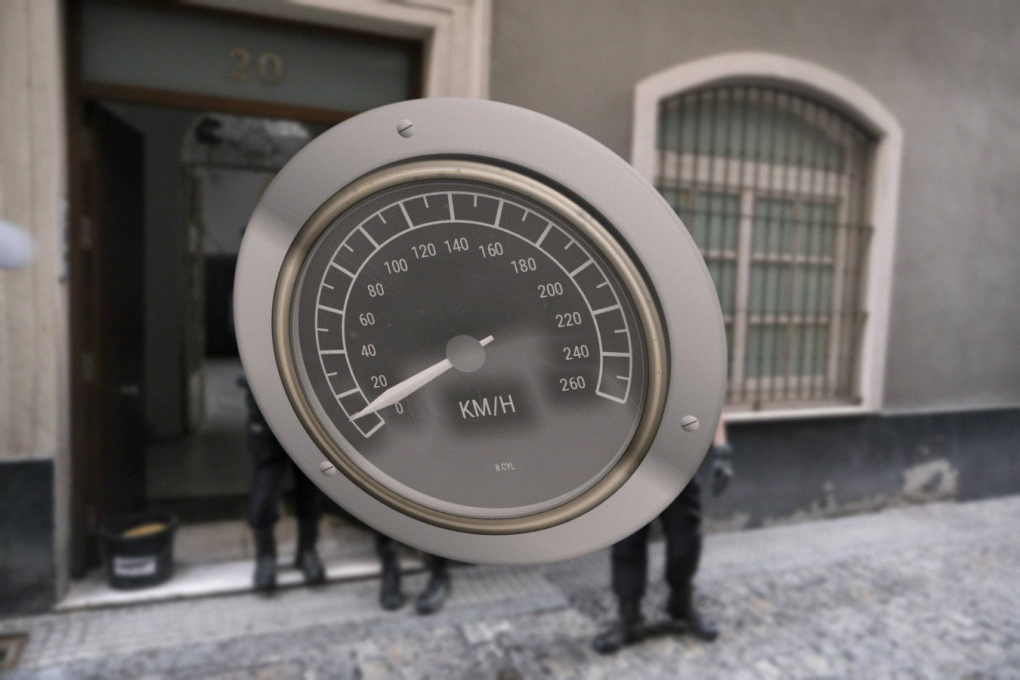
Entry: {"value": 10, "unit": "km/h"}
